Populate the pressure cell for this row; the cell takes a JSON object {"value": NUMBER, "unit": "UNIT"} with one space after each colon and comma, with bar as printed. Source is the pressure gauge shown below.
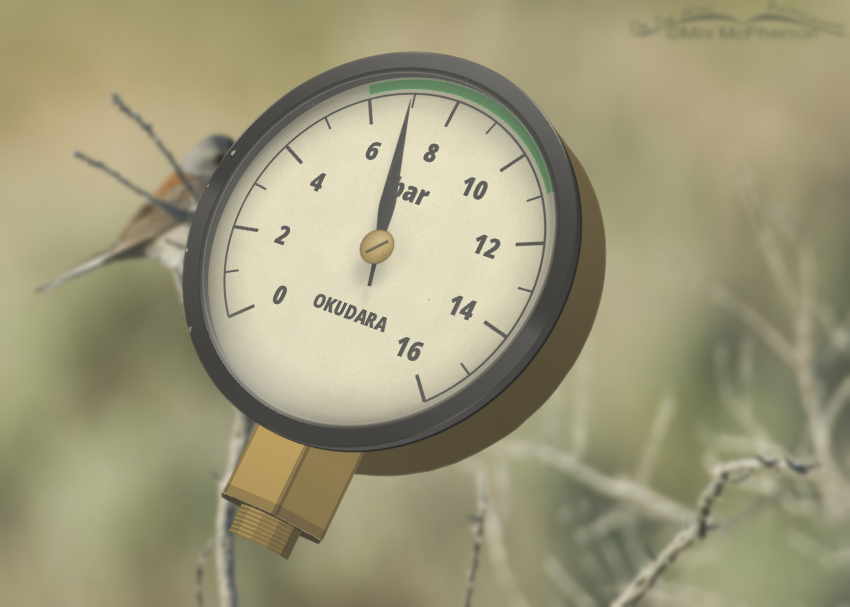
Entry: {"value": 7, "unit": "bar"}
